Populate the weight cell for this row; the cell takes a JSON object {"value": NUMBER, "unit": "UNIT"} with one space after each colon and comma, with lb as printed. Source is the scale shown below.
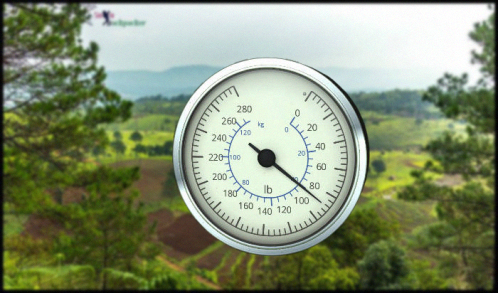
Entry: {"value": 88, "unit": "lb"}
